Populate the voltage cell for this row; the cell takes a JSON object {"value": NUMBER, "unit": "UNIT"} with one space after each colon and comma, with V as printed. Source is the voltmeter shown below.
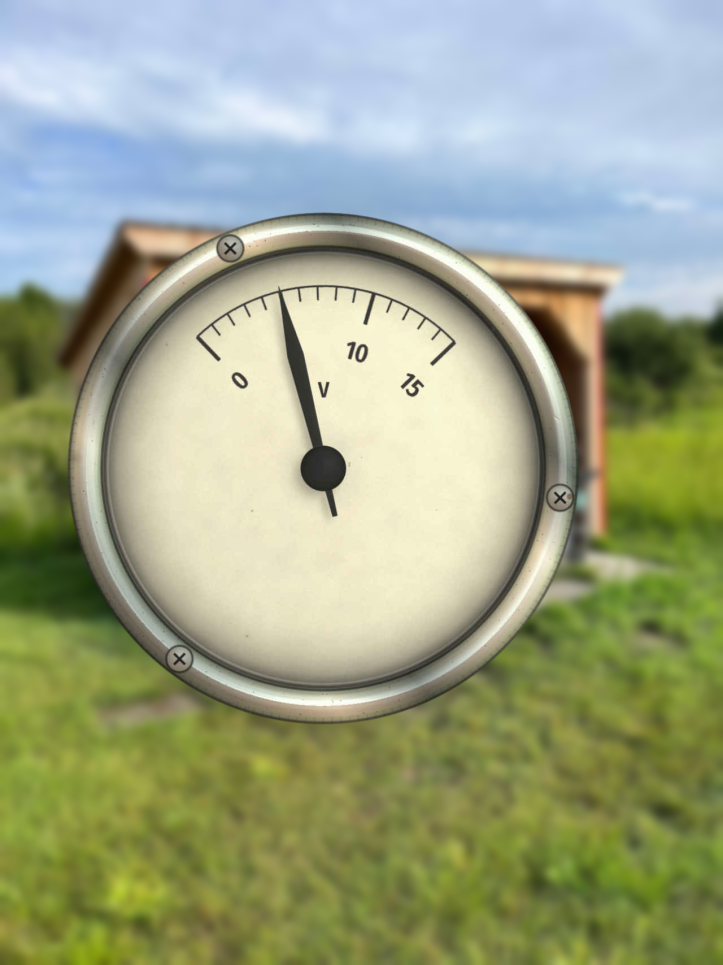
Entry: {"value": 5, "unit": "V"}
